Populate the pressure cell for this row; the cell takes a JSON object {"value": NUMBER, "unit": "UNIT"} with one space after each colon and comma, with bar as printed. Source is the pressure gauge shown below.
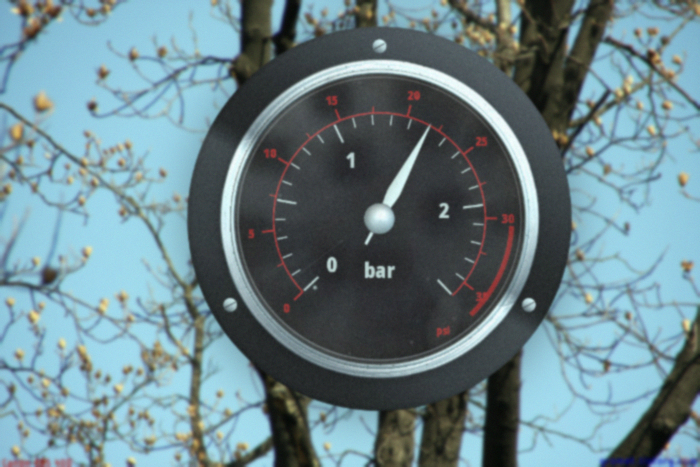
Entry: {"value": 1.5, "unit": "bar"}
